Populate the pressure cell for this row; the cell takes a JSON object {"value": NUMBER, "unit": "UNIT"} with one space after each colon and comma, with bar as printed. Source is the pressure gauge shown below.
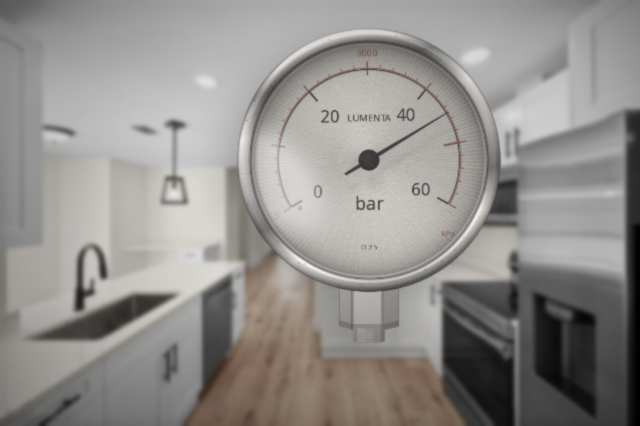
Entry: {"value": 45, "unit": "bar"}
